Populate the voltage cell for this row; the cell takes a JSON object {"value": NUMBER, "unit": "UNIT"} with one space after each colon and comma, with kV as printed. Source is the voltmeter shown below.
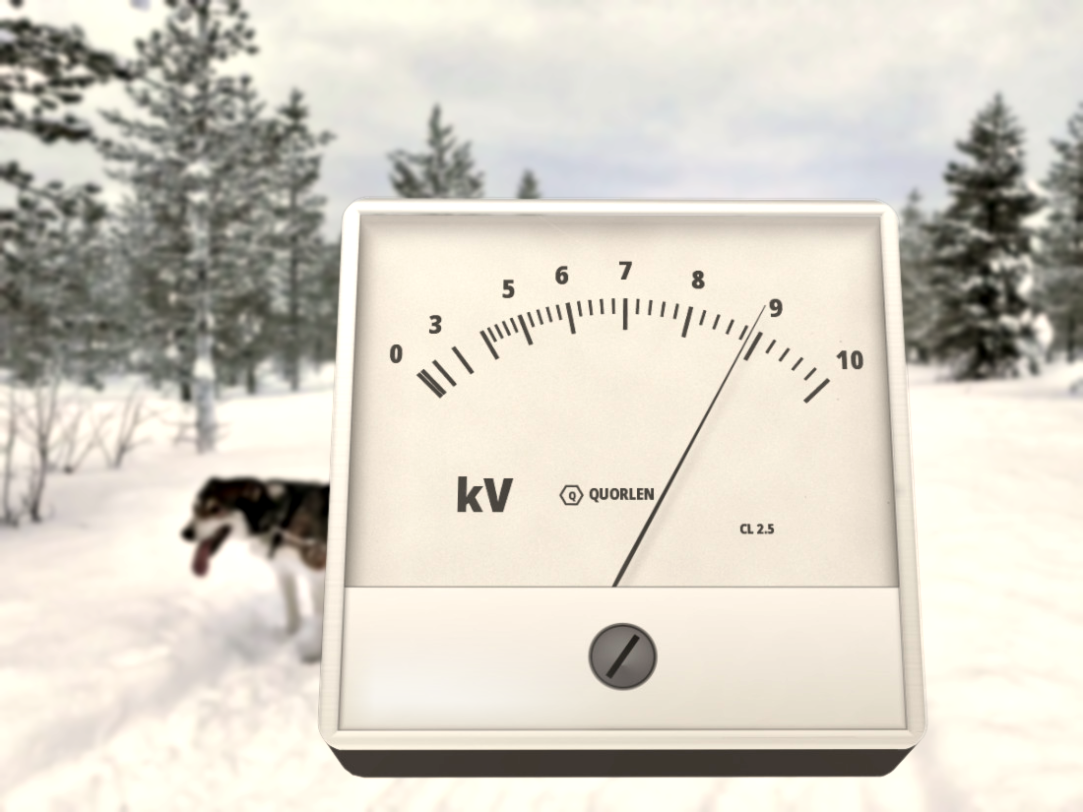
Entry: {"value": 8.9, "unit": "kV"}
